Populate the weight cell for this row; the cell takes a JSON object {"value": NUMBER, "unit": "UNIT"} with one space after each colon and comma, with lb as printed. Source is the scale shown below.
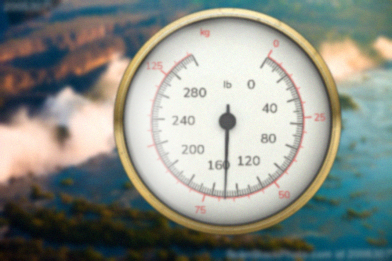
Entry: {"value": 150, "unit": "lb"}
